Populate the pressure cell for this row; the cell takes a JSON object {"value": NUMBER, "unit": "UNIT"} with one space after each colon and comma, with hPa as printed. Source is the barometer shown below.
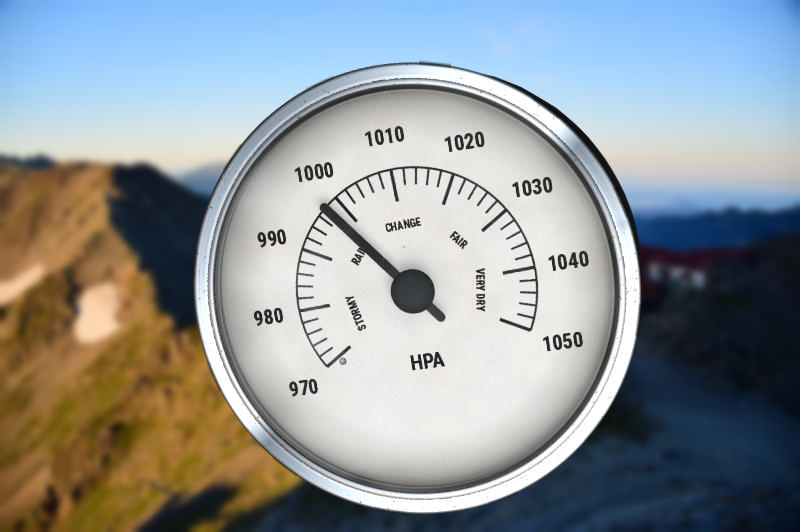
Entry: {"value": 998, "unit": "hPa"}
